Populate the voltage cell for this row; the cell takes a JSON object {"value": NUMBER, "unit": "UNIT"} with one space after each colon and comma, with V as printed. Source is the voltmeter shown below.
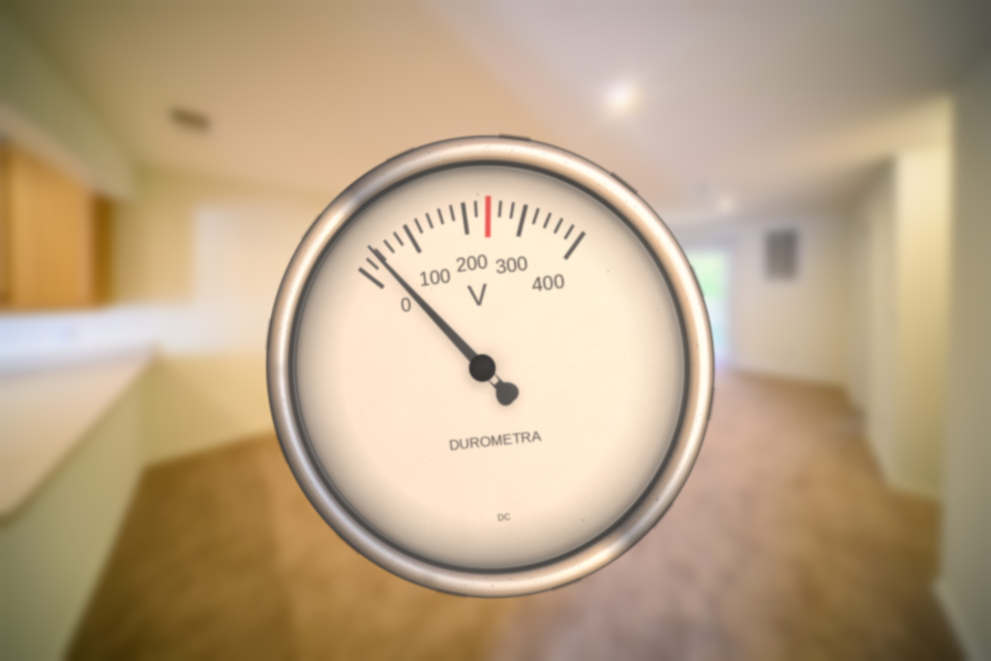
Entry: {"value": 40, "unit": "V"}
